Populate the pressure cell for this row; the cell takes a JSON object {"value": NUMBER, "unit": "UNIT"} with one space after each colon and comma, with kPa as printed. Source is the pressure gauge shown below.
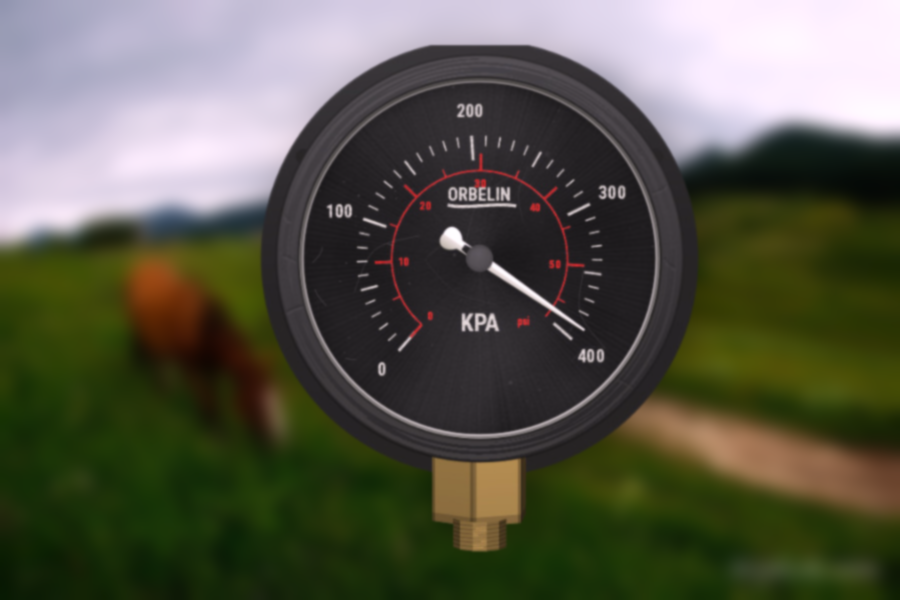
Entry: {"value": 390, "unit": "kPa"}
